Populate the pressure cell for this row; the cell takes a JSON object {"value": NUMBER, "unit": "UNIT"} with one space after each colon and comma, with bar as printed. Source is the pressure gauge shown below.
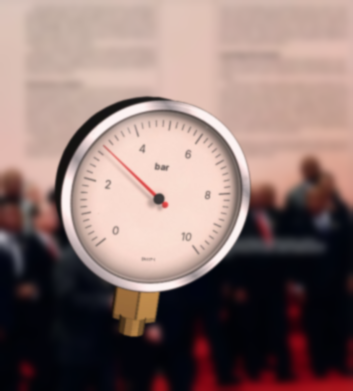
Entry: {"value": 3, "unit": "bar"}
